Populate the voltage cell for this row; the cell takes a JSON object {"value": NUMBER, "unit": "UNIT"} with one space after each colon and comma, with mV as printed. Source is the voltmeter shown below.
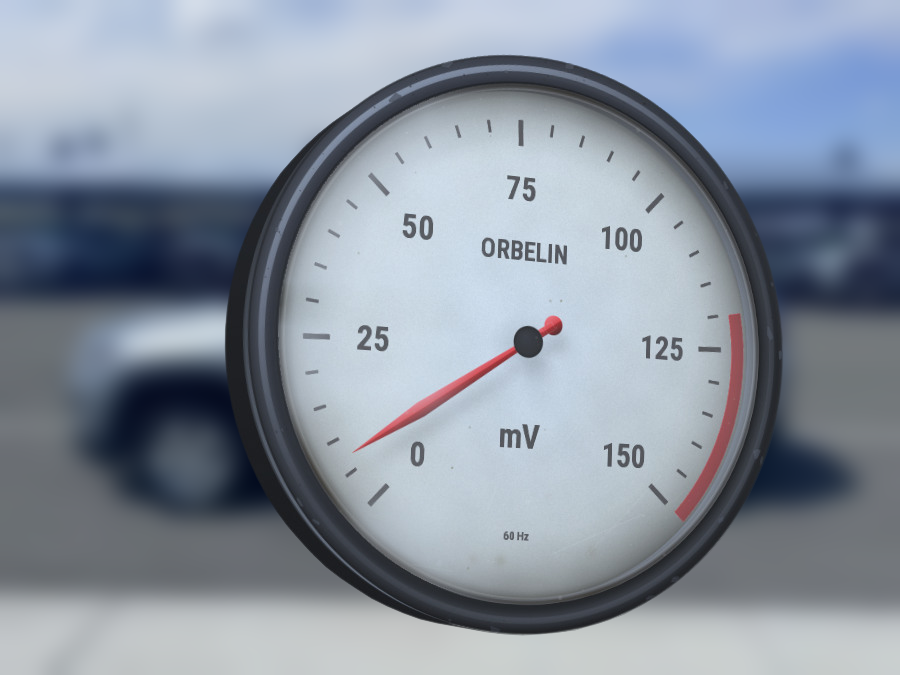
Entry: {"value": 7.5, "unit": "mV"}
